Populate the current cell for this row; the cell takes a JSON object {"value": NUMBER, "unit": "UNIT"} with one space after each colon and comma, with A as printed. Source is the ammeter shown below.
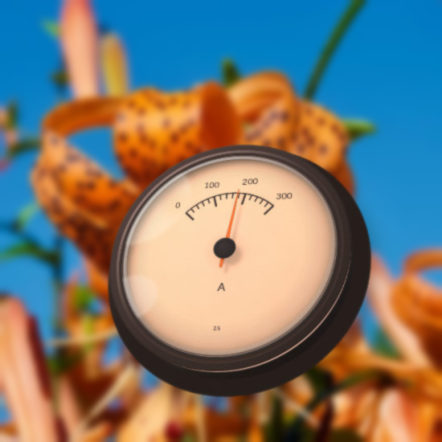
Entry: {"value": 180, "unit": "A"}
